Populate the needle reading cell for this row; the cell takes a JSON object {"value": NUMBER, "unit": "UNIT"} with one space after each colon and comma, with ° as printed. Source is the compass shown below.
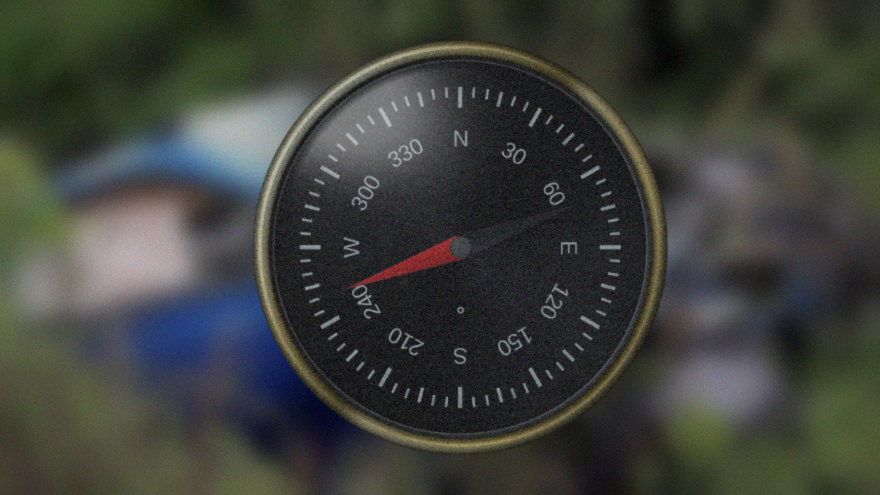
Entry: {"value": 250, "unit": "°"}
